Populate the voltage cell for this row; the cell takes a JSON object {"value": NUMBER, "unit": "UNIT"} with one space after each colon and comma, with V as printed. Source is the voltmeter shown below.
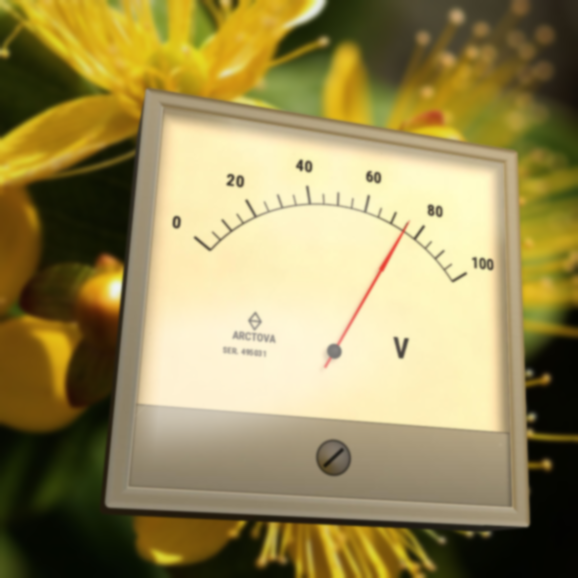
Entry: {"value": 75, "unit": "V"}
